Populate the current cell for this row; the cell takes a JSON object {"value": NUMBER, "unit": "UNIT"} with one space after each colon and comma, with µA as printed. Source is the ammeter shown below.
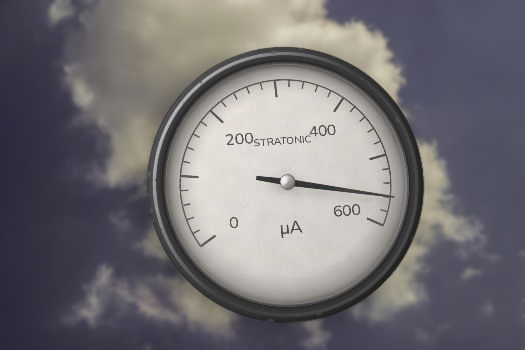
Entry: {"value": 560, "unit": "µA"}
